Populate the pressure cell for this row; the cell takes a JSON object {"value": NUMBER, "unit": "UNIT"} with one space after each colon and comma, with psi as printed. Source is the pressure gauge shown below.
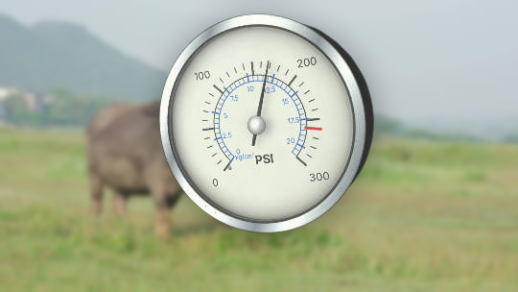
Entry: {"value": 170, "unit": "psi"}
